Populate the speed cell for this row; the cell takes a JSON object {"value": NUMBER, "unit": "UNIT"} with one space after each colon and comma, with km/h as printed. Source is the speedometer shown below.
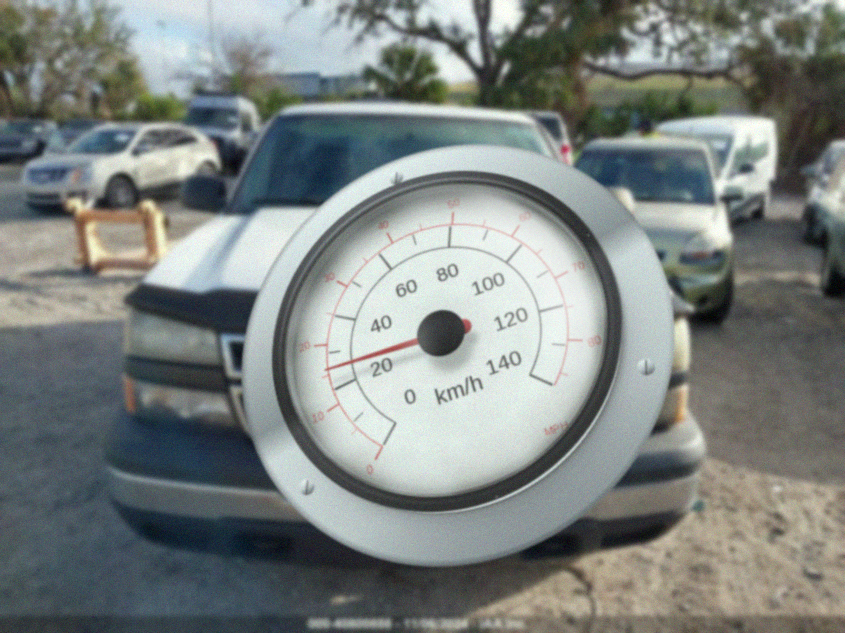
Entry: {"value": 25, "unit": "km/h"}
